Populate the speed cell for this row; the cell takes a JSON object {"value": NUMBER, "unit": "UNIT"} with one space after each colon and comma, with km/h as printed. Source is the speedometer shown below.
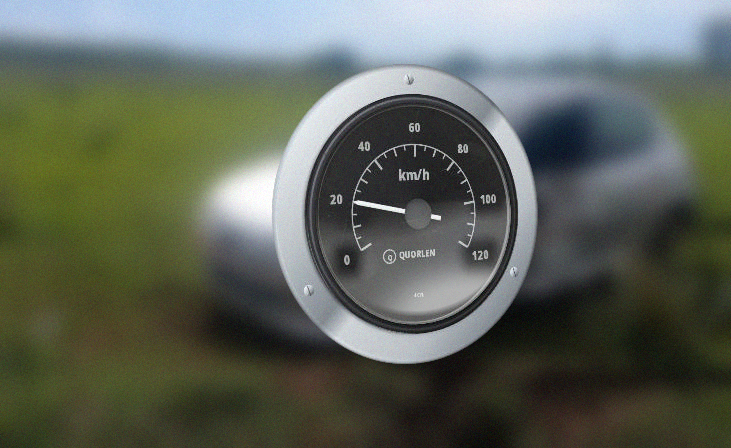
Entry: {"value": 20, "unit": "km/h"}
